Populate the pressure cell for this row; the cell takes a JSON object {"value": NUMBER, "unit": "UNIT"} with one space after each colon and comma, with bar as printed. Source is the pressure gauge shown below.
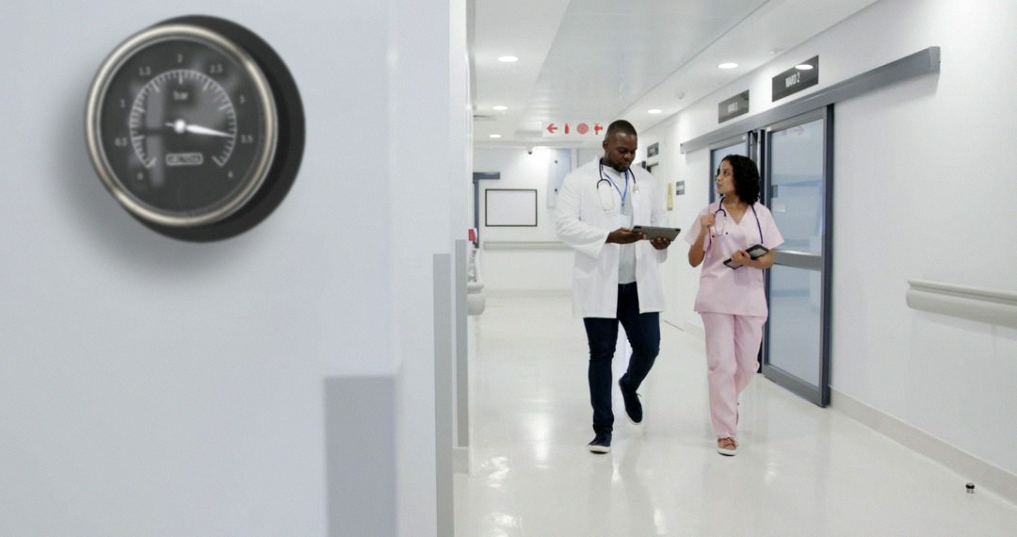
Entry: {"value": 3.5, "unit": "bar"}
